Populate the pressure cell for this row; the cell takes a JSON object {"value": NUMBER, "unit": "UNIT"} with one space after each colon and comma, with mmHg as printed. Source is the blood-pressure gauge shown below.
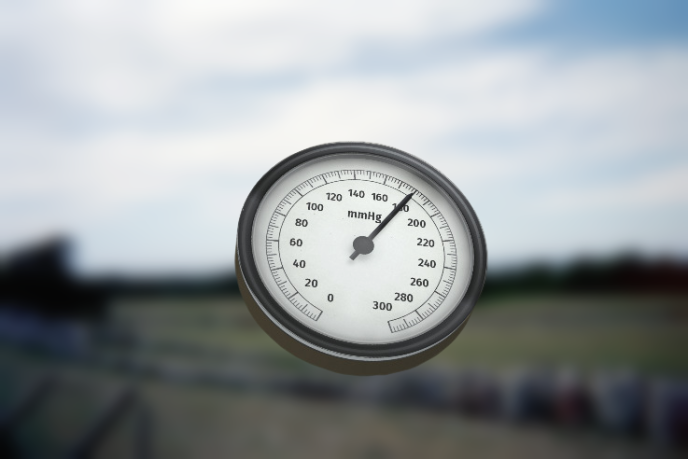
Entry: {"value": 180, "unit": "mmHg"}
